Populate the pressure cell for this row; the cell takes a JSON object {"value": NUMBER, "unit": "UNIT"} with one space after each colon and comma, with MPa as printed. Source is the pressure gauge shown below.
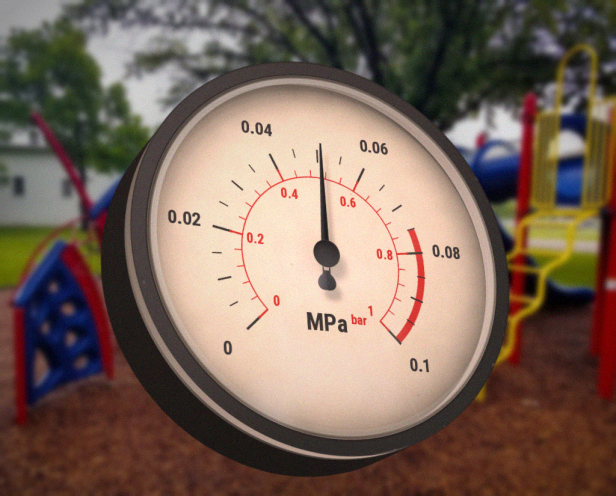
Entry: {"value": 0.05, "unit": "MPa"}
